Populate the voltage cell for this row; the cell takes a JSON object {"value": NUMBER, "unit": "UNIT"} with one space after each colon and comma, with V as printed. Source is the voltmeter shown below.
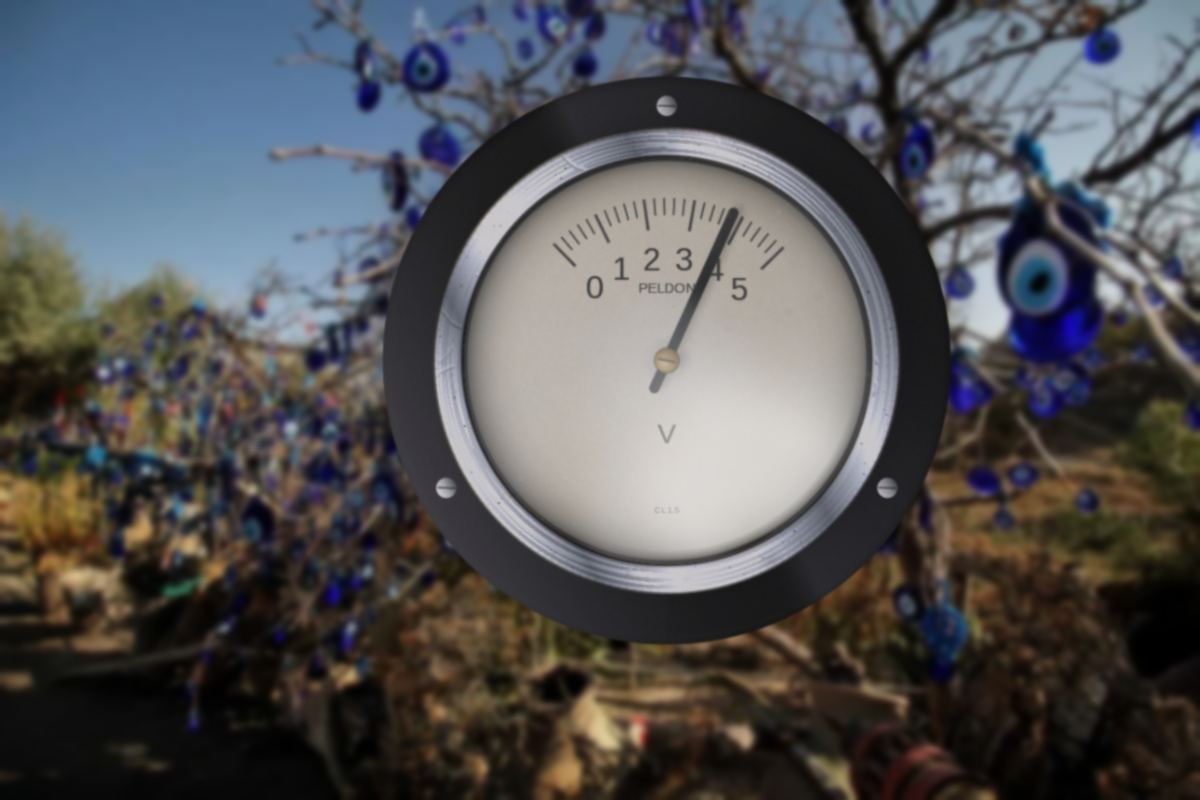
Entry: {"value": 3.8, "unit": "V"}
